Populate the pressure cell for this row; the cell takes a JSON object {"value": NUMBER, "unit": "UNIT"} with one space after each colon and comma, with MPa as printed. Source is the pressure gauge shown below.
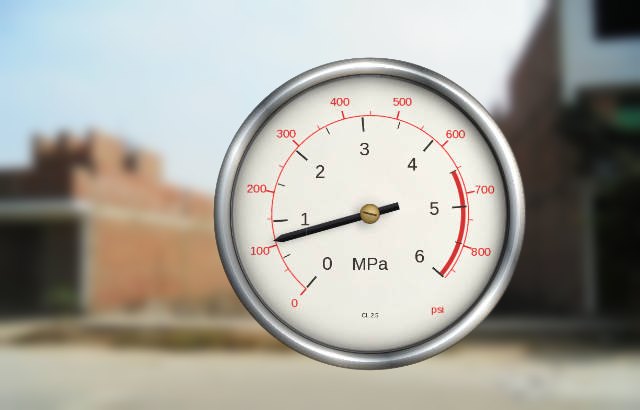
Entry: {"value": 0.75, "unit": "MPa"}
